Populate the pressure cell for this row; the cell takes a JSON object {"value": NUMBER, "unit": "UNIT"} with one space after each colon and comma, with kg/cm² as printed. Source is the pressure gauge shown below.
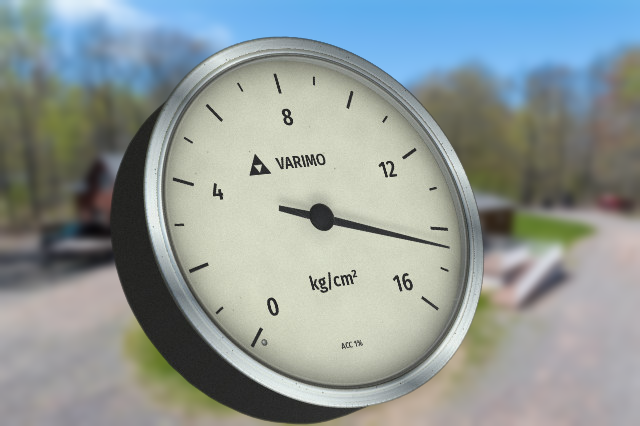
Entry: {"value": 14.5, "unit": "kg/cm²"}
